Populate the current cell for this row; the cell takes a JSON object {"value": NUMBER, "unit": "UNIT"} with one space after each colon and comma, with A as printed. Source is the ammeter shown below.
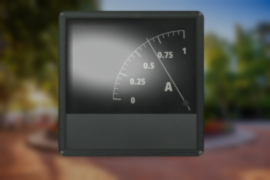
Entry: {"value": 0.65, "unit": "A"}
